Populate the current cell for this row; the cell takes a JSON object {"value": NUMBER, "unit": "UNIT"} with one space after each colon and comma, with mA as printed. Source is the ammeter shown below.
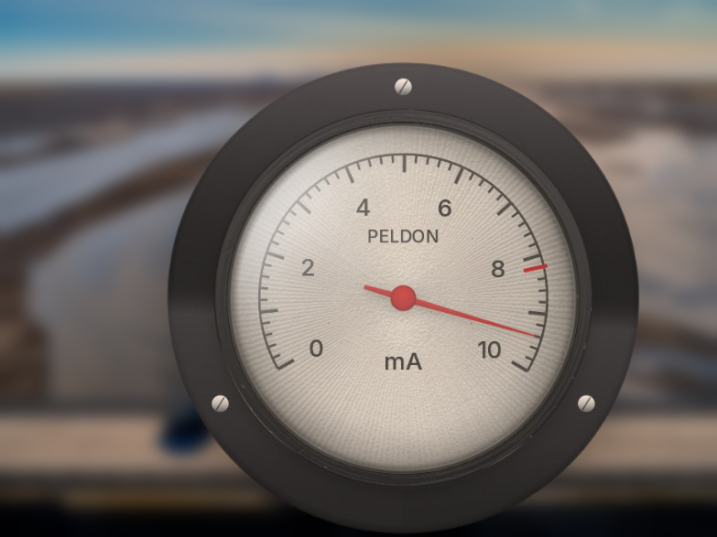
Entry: {"value": 9.4, "unit": "mA"}
